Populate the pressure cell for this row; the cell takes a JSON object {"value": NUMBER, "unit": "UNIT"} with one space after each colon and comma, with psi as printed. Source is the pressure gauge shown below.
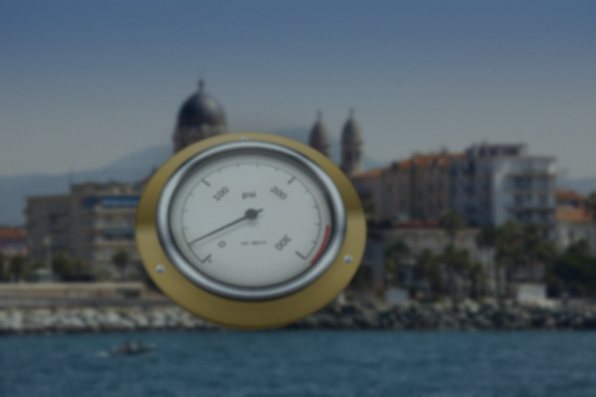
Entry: {"value": 20, "unit": "psi"}
